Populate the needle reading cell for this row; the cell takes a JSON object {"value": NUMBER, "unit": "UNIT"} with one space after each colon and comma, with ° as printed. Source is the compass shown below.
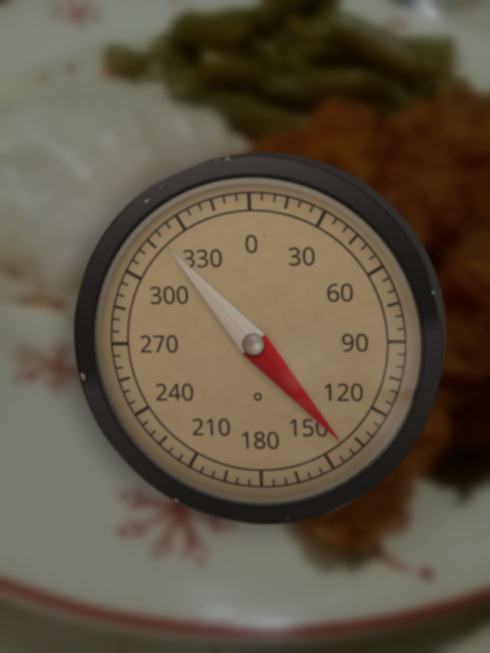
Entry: {"value": 140, "unit": "°"}
